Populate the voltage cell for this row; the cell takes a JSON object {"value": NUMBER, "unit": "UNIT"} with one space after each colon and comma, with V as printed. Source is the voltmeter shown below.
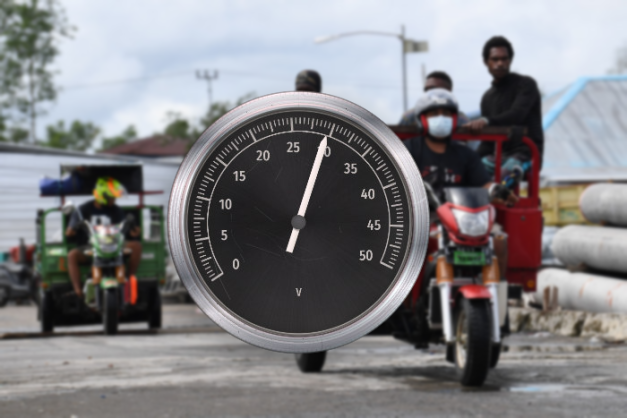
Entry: {"value": 29.5, "unit": "V"}
